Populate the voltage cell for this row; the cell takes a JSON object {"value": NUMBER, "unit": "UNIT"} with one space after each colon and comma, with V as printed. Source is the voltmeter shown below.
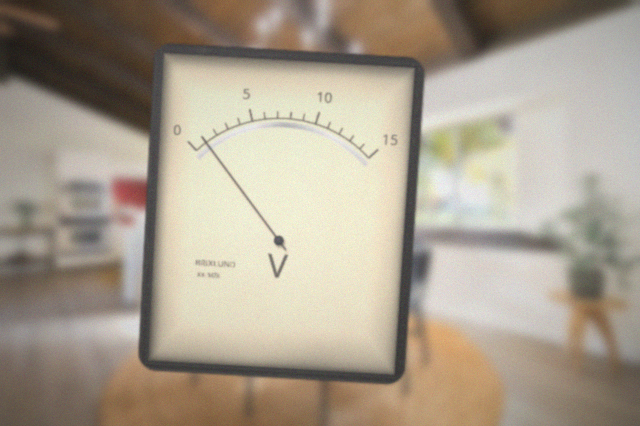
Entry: {"value": 1, "unit": "V"}
